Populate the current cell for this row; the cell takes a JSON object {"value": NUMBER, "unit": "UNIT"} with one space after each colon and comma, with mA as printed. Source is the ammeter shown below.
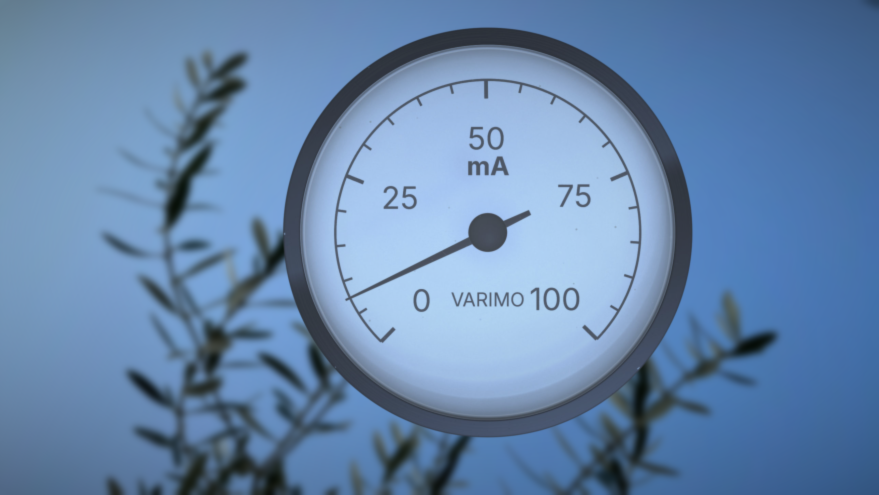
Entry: {"value": 7.5, "unit": "mA"}
